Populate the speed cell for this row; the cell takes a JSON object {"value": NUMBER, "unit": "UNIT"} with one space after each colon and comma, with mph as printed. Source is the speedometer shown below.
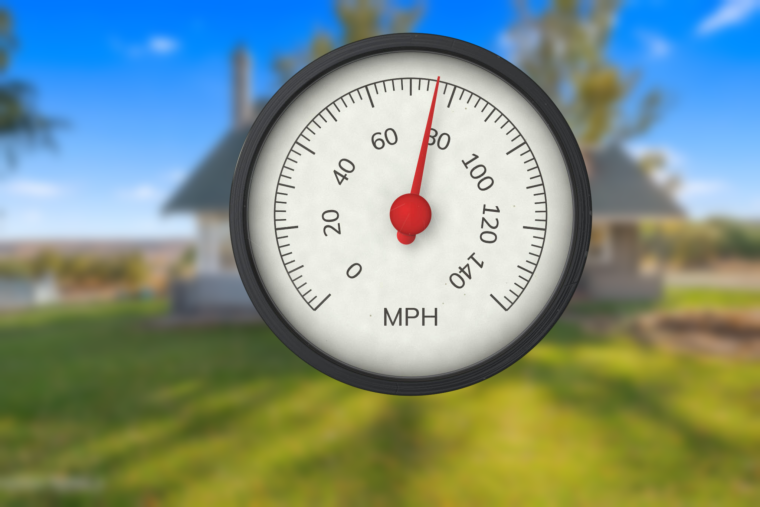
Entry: {"value": 76, "unit": "mph"}
